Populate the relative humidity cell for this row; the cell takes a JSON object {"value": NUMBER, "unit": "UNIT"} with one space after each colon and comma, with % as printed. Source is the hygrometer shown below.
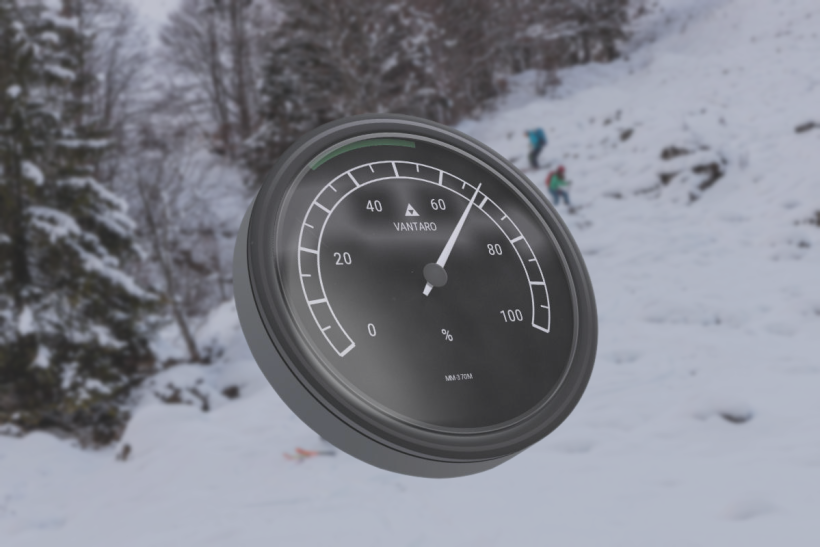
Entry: {"value": 67.5, "unit": "%"}
